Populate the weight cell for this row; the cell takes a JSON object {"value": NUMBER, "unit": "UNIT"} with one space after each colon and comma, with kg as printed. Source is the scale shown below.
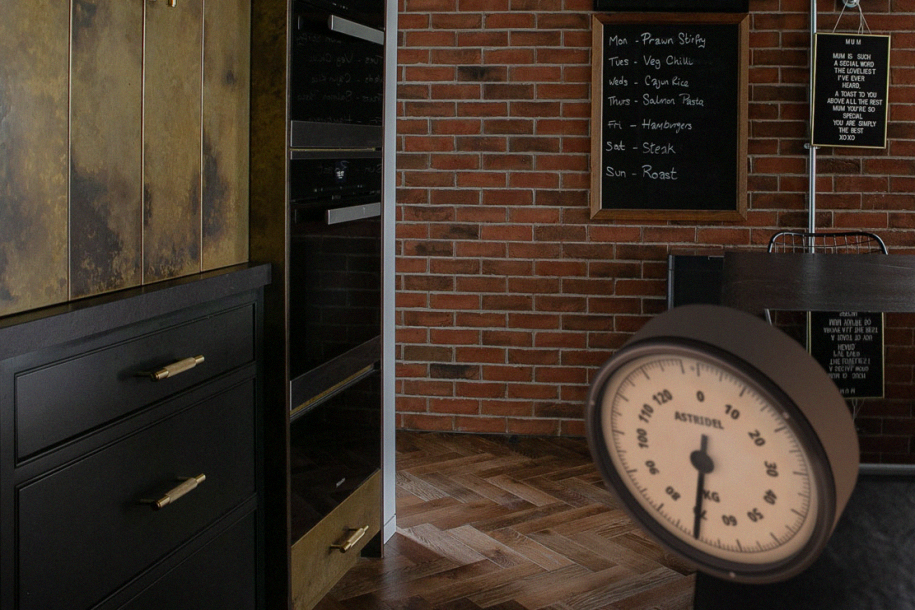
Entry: {"value": 70, "unit": "kg"}
